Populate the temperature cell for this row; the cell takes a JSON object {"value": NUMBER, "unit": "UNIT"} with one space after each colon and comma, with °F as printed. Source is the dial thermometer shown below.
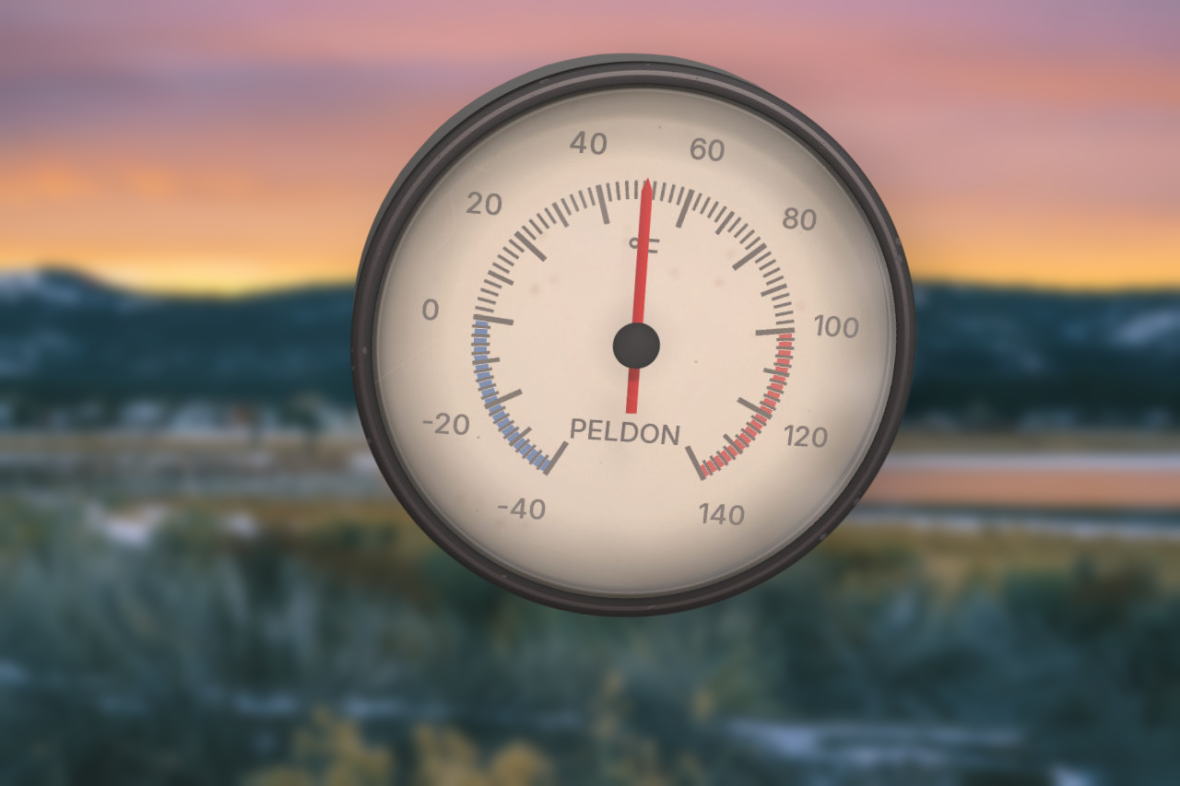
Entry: {"value": 50, "unit": "°F"}
